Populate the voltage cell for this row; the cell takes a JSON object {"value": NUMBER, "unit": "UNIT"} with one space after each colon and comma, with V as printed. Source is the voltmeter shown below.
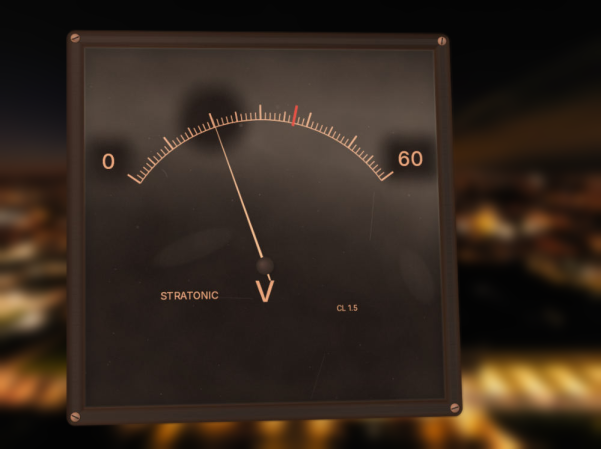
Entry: {"value": 20, "unit": "V"}
